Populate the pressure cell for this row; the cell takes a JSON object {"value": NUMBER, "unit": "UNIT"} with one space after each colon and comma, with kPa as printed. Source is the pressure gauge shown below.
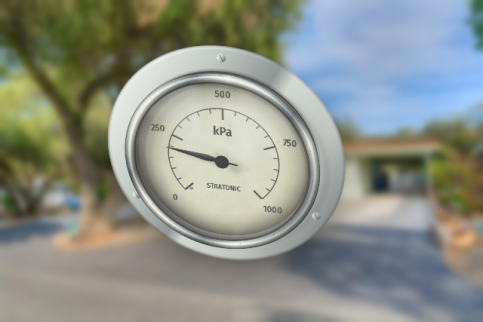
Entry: {"value": 200, "unit": "kPa"}
